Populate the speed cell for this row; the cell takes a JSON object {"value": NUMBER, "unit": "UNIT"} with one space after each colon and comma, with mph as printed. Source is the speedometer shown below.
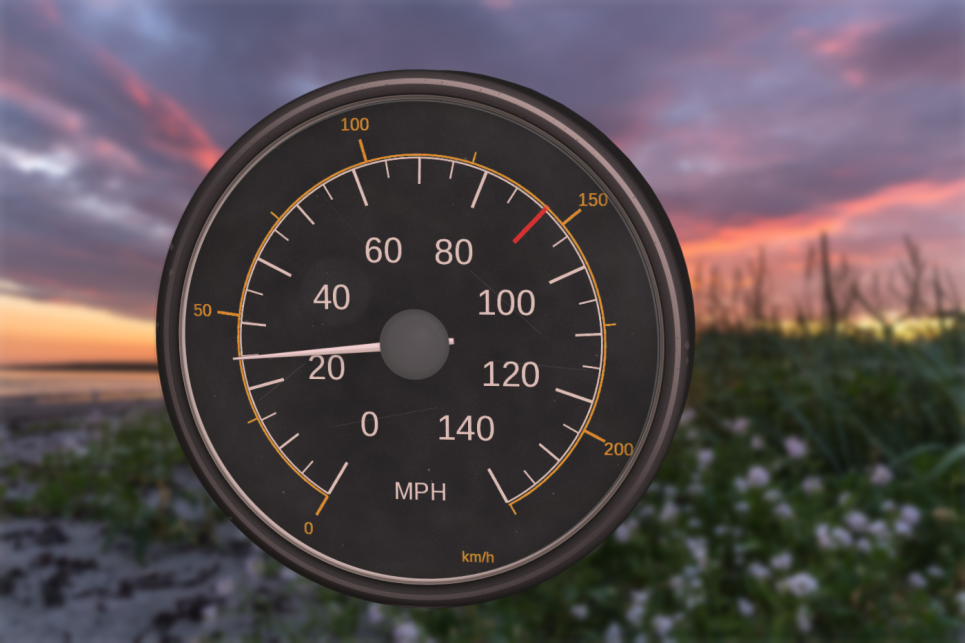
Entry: {"value": 25, "unit": "mph"}
